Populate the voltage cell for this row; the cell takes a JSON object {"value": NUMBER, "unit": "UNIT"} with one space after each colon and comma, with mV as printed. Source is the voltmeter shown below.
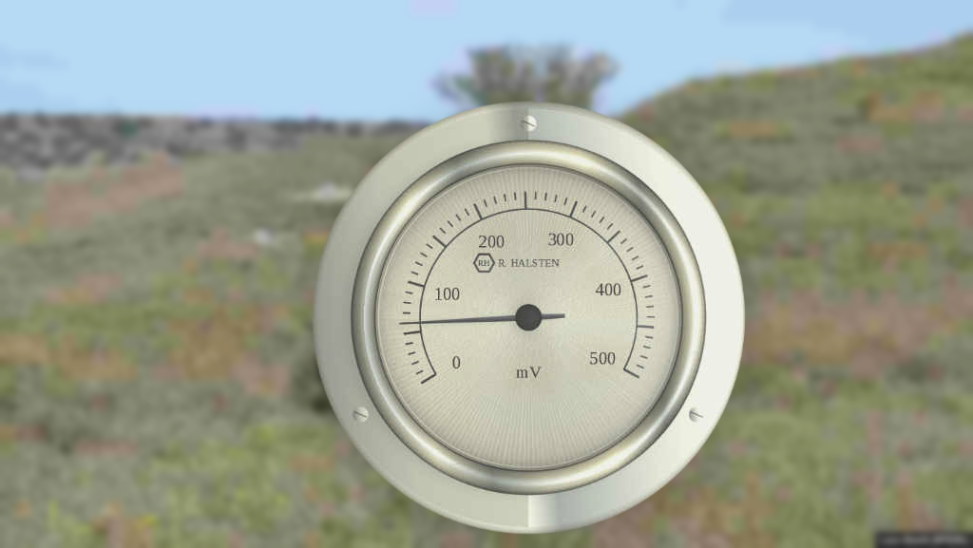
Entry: {"value": 60, "unit": "mV"}
